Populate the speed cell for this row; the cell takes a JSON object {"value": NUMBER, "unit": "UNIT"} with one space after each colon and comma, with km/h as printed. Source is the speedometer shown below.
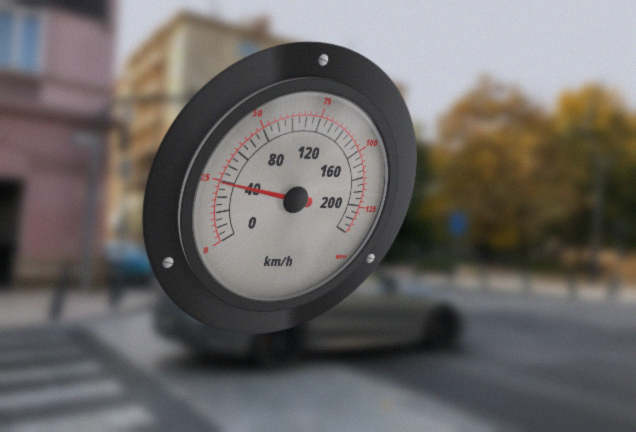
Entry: {"value": 40, "unit": "km/h"}
